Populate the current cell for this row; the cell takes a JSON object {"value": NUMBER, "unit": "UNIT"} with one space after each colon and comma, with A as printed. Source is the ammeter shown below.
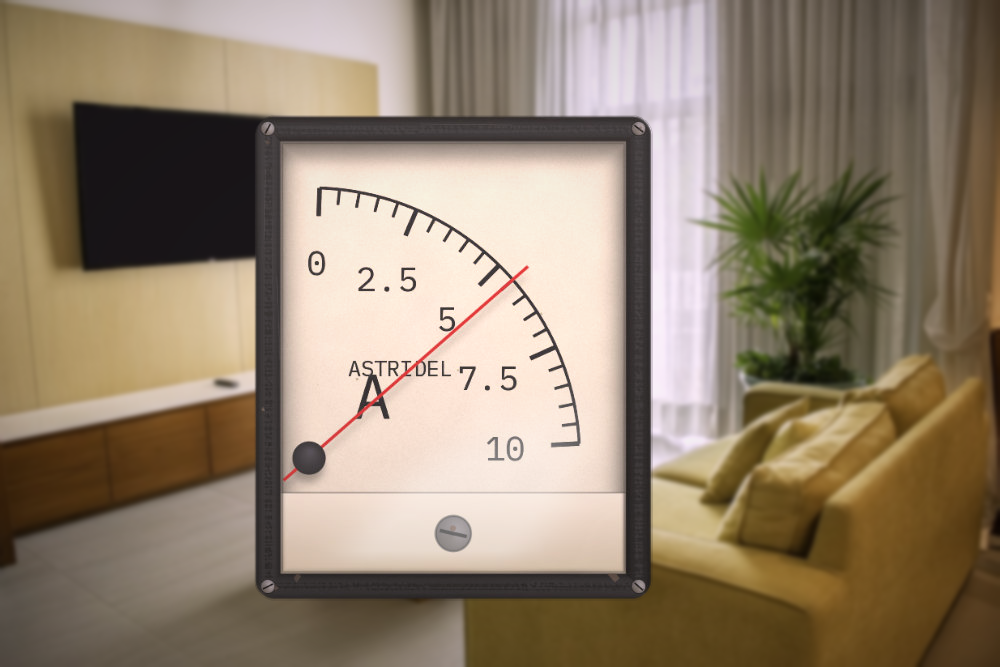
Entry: {"value": 5.5, "unit": "A"}
